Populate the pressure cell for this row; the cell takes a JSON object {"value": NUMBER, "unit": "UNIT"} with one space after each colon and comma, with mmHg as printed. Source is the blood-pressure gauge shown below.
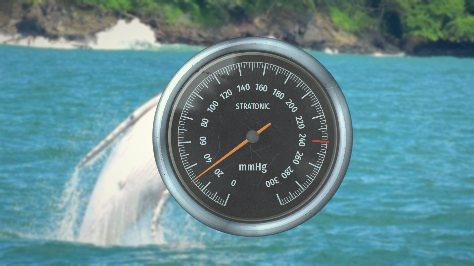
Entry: {"value": 30, "unit": "mmHg"}
